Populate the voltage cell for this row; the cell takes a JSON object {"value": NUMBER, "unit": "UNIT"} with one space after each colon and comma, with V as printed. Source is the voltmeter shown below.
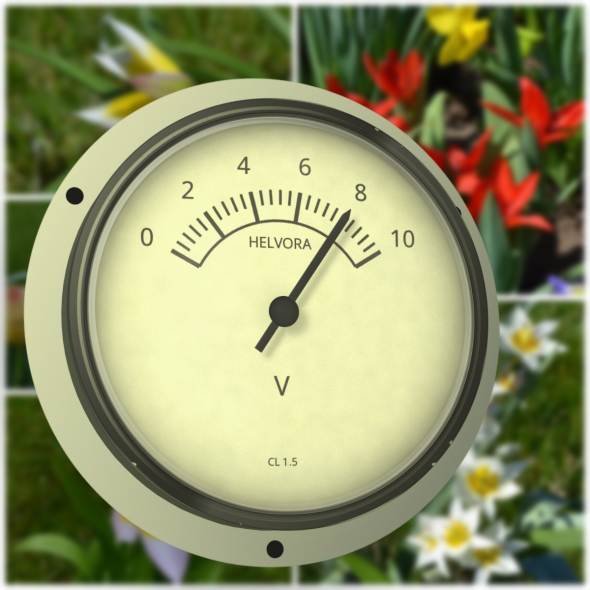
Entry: {"value": 8, "unit": "V"}
